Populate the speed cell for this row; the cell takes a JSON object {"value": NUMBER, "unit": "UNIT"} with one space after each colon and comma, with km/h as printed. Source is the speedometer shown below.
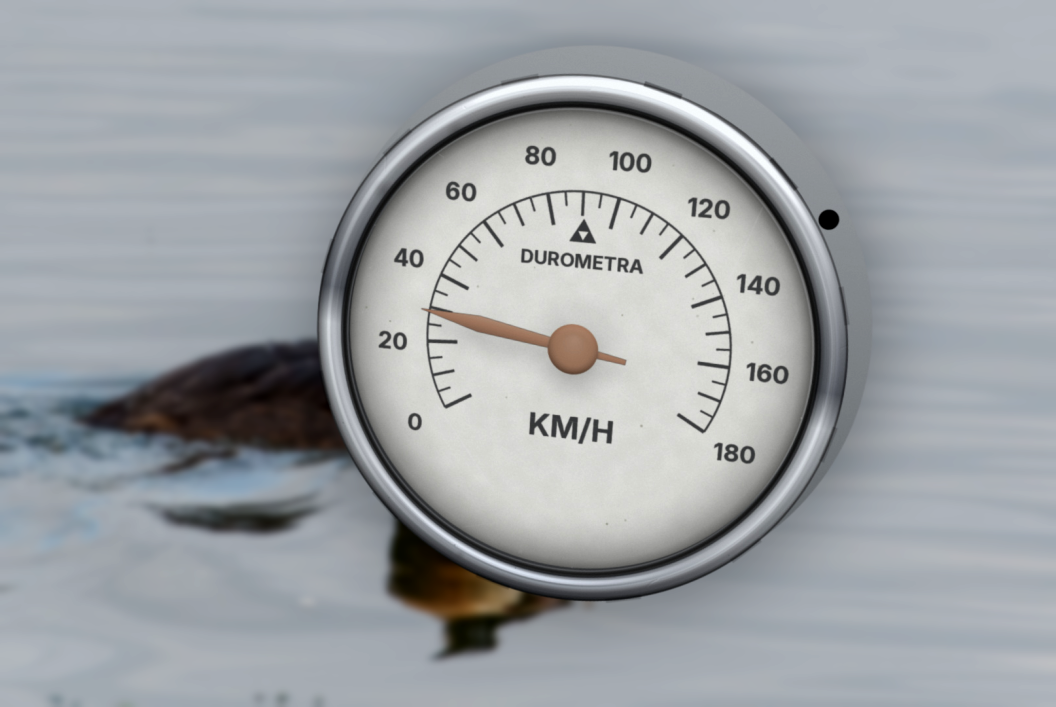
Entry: {"value": 30, "unit": "km/h"}
